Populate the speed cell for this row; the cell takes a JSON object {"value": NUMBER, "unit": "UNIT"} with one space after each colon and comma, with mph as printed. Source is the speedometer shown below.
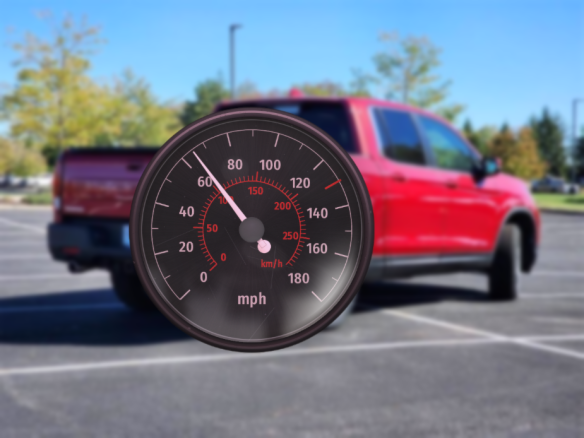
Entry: {"value": 65, "unit": "mph"}
